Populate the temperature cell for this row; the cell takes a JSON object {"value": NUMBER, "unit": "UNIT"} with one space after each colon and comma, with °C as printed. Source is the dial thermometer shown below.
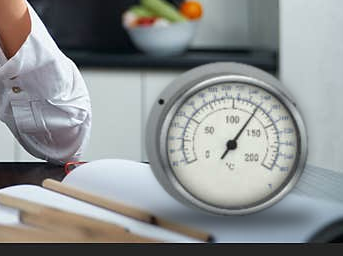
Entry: {"value": 125, "unit": "°C"}
